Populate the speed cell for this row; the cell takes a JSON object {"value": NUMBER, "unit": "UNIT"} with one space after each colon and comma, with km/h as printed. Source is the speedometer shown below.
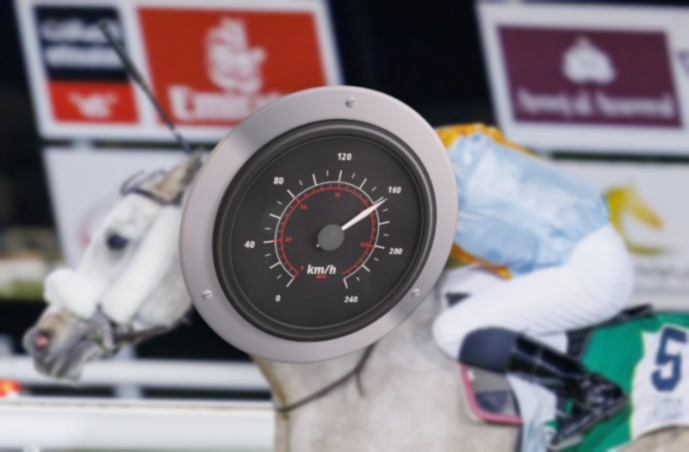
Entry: {"value": 160, "unit": "km/h"}
